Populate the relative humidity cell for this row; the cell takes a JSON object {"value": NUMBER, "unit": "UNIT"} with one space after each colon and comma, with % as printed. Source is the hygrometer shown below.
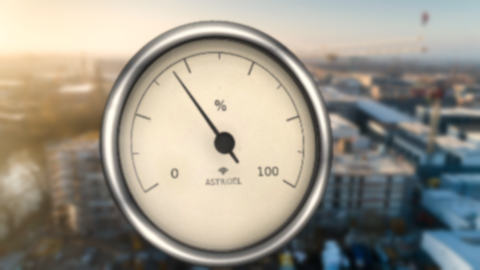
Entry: {"value": 35, "unit": "%"}
